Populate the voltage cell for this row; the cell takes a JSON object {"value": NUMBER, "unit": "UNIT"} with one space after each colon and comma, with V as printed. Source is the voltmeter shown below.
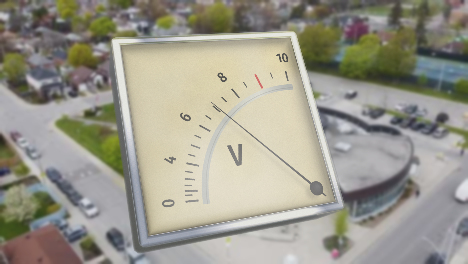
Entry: {"value": 7, "unit": "V"}
